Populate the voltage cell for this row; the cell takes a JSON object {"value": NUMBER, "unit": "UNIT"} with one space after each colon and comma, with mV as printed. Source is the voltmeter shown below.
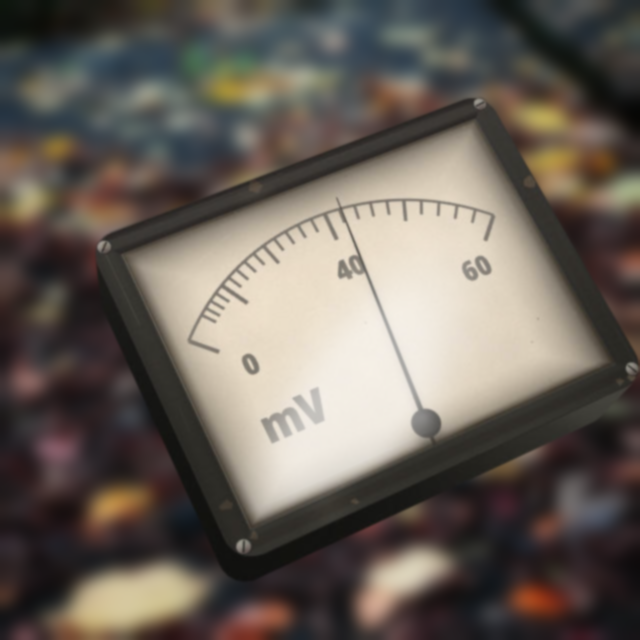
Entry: {"value": 42, "unit": "mV"}
